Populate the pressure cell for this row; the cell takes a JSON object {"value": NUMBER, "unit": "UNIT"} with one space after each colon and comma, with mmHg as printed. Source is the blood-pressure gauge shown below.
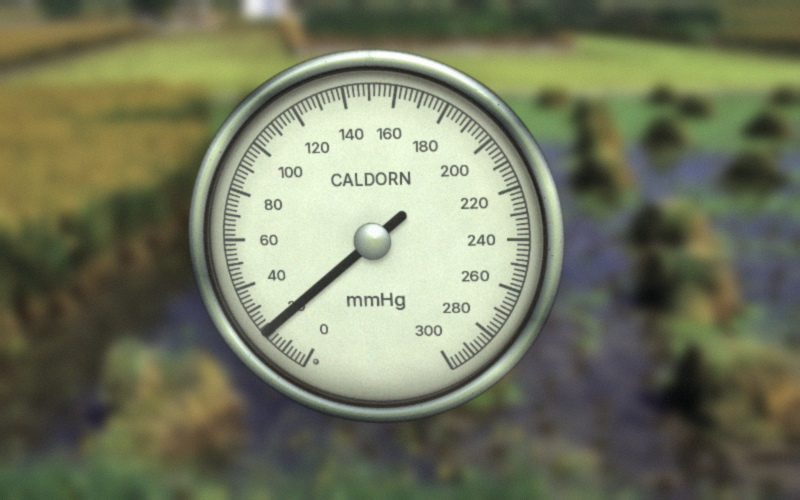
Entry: {"value": 20, "unit": "mmHg"}
